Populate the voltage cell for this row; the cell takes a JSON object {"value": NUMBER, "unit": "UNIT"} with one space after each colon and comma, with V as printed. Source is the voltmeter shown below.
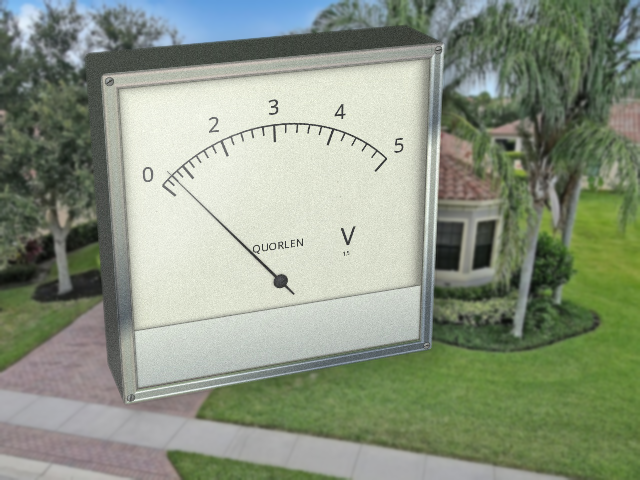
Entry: {"value": 0.6, "unit": "V"}
